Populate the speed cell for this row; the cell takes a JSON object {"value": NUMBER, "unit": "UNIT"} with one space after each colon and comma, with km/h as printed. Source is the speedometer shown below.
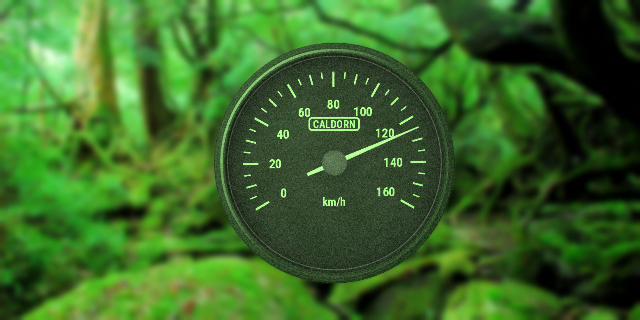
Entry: {"value": 125, "unit": "km/h"}
